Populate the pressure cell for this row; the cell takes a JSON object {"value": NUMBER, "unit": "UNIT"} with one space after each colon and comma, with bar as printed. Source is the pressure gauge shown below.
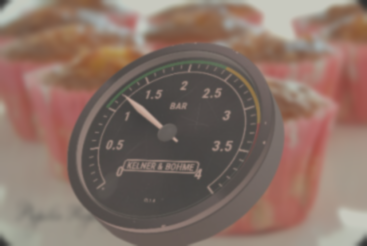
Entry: {"value": 1.2, "unit": "bar"}
